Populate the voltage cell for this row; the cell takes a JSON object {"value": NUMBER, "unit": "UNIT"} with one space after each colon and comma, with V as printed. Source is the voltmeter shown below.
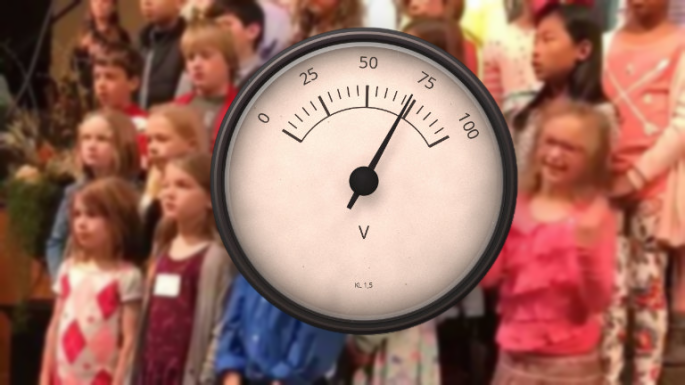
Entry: {"value": 72.5, "unit": "V"}
